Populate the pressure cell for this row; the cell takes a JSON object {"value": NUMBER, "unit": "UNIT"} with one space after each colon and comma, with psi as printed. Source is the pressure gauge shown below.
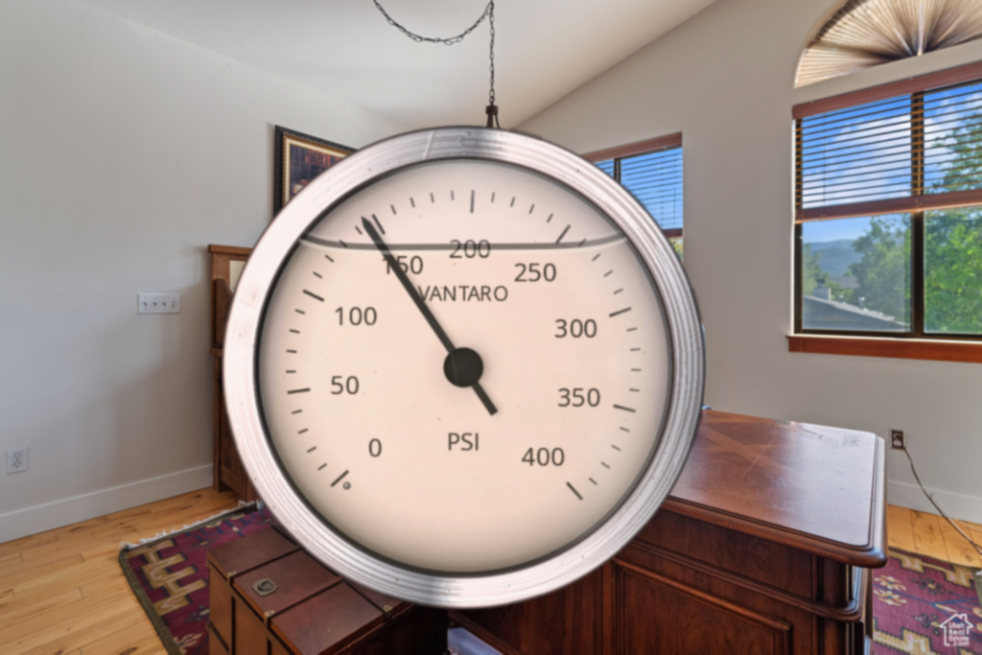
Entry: {"value": 145, "unit": "psi"}
